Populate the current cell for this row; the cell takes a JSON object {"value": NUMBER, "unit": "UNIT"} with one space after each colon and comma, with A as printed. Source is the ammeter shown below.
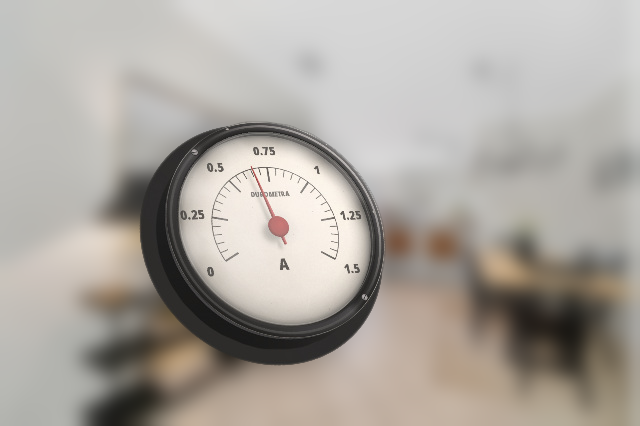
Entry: {"value": 0.65, "unit": "A"}
